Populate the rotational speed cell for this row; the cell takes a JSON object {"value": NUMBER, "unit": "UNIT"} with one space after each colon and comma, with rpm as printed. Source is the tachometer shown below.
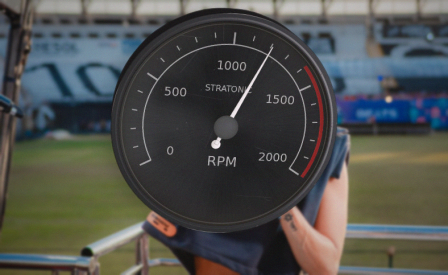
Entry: {"value": 1200, "unit": "rpm"}
